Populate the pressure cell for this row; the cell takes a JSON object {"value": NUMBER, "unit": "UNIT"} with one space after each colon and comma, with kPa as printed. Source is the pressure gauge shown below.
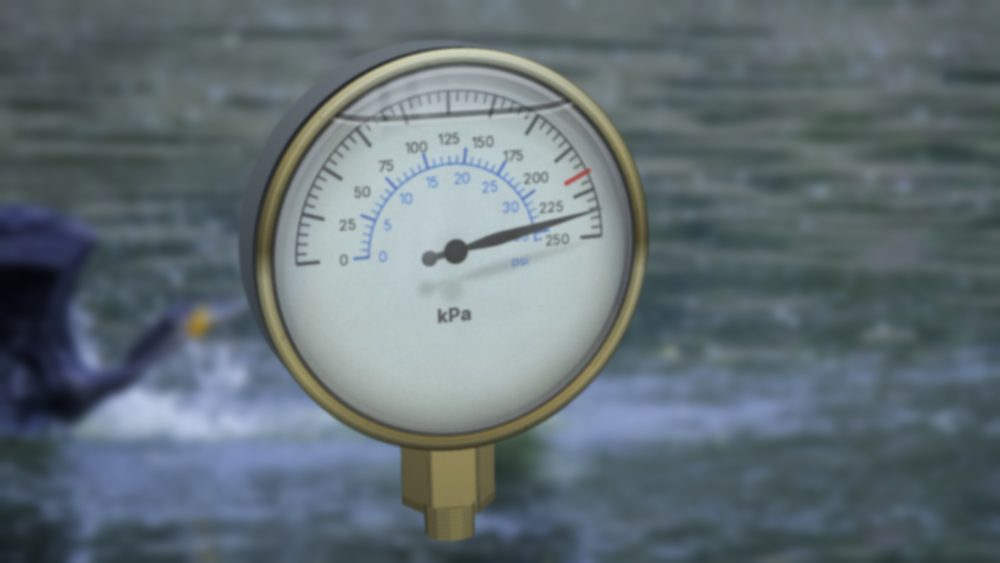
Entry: {"value": 235, "unit": "kPa"}
